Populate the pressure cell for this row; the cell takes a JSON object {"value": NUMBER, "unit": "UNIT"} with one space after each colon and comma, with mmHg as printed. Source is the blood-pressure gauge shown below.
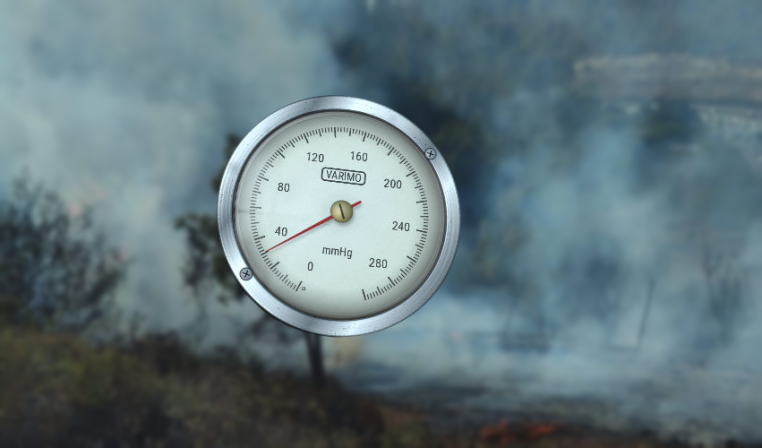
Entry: {"value": 30, "unit": "mmHg"}
